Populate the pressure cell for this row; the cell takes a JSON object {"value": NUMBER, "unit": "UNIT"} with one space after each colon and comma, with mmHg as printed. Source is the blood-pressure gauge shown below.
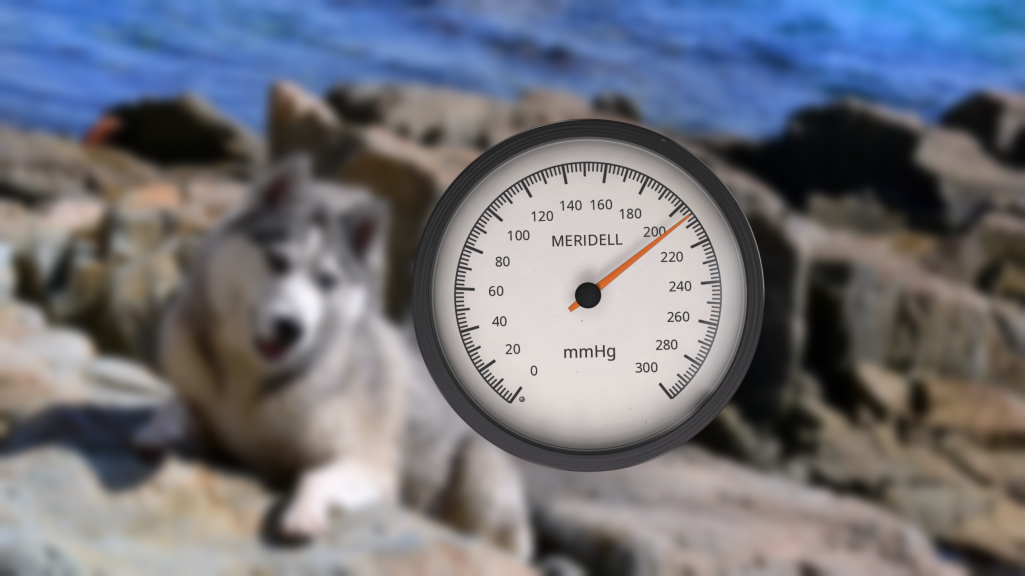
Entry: {"value": 206, "unit": "mmHg"}
